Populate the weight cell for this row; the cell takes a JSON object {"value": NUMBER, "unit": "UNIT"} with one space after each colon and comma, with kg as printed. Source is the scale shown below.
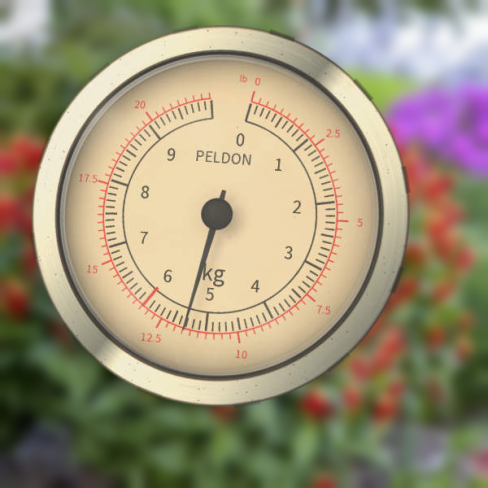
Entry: {"value": 5.3, "unit": "kg"}
